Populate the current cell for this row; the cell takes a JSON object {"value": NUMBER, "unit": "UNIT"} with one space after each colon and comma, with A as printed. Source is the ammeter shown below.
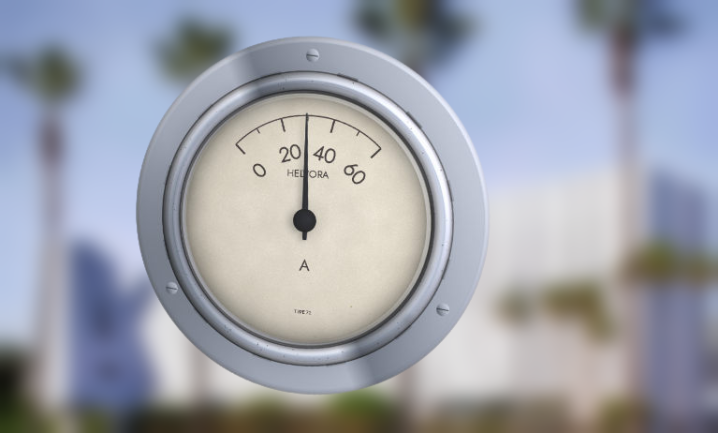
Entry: {"value": 30, "unit": "A"}
